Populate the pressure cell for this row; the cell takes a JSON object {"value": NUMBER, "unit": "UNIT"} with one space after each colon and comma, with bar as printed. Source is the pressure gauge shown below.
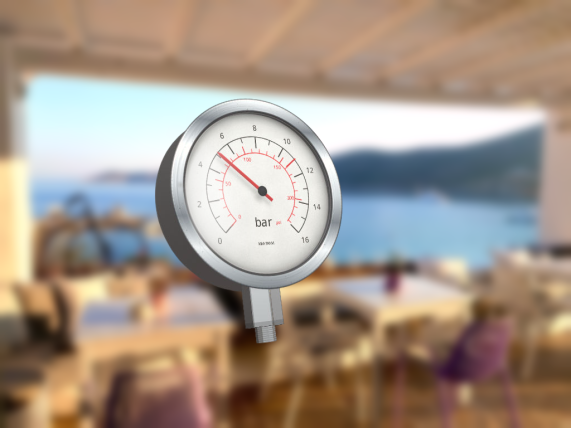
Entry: {"value": 5, "unit": "bar"}
